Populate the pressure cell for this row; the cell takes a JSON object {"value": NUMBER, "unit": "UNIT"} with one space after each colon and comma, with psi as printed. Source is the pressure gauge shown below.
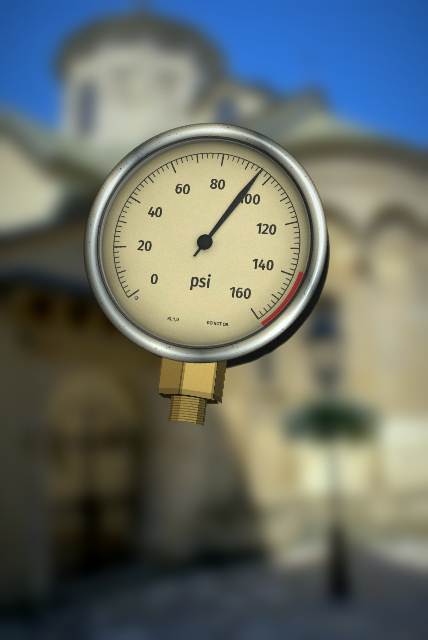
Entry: {"value": 96, "unit": "psi"}
